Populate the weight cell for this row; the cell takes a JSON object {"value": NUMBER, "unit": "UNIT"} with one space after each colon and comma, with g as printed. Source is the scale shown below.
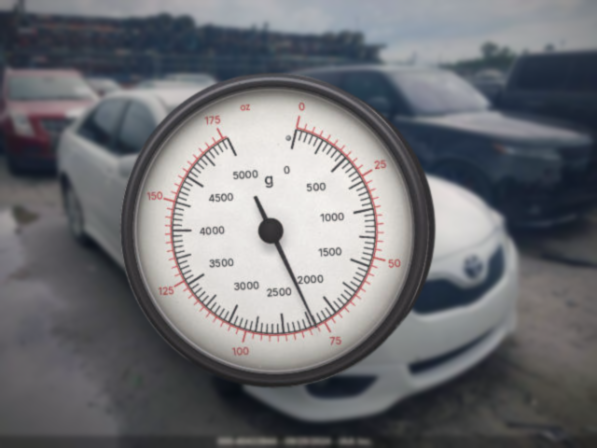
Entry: {"value": 2200, "unit": "g"}
